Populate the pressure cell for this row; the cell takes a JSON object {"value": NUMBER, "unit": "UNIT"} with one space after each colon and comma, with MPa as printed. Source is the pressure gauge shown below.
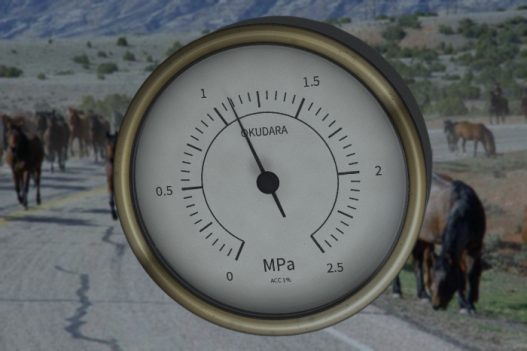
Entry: {"value": 1.1, "unit": "MPa"}
